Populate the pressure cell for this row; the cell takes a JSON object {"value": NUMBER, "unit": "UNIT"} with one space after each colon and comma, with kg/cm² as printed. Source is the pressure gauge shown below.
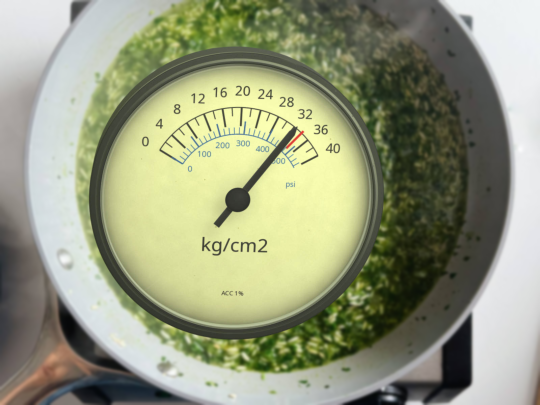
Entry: {"value": 32, "unit": "kg/cm²"}
